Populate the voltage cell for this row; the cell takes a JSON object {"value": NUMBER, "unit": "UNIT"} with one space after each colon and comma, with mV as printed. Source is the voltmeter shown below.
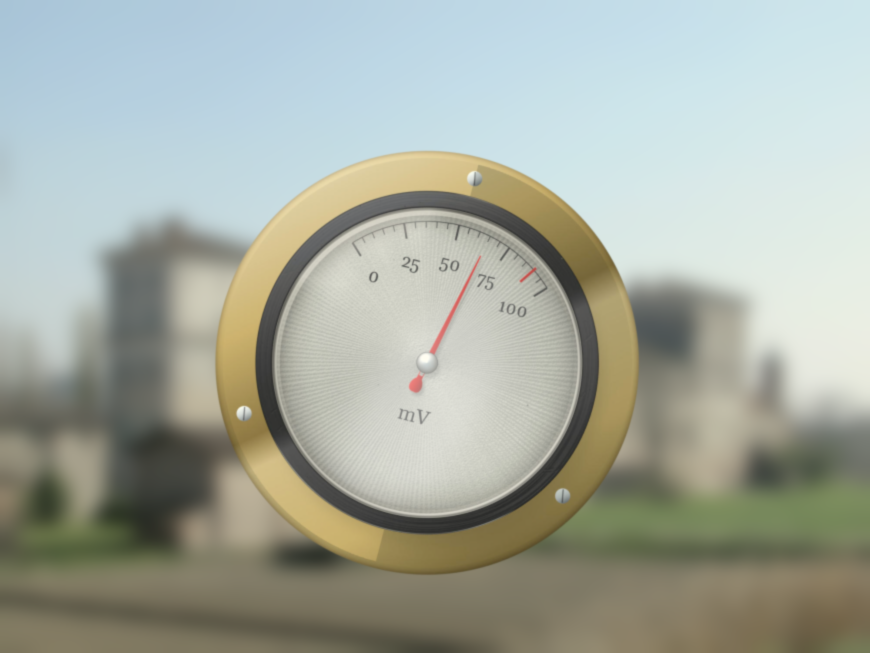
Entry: {"value": 65, "unit": "mV"}
